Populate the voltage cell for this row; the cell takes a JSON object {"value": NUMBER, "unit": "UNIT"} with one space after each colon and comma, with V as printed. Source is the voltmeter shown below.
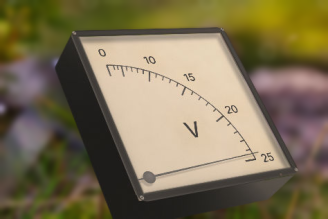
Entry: {"value": 24.5, "unit": "V"}
